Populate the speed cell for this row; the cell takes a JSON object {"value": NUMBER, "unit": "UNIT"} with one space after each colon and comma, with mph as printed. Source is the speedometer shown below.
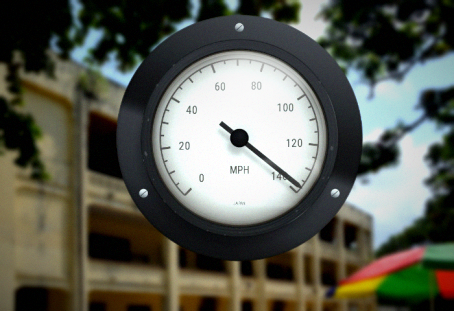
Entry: {"value": 137.5, "unit": "mph"}
